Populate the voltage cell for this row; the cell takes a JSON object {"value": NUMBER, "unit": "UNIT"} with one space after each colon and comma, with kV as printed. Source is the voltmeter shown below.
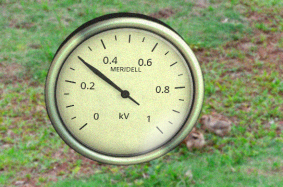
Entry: {"value": 0.3, "unit": "kV"}
